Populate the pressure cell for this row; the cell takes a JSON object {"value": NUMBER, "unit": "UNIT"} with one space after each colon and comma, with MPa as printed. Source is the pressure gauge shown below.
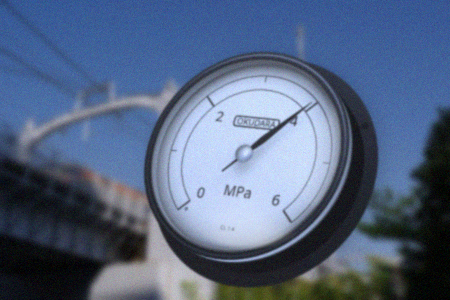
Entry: {"value": 4, "unit": "MPa"}
